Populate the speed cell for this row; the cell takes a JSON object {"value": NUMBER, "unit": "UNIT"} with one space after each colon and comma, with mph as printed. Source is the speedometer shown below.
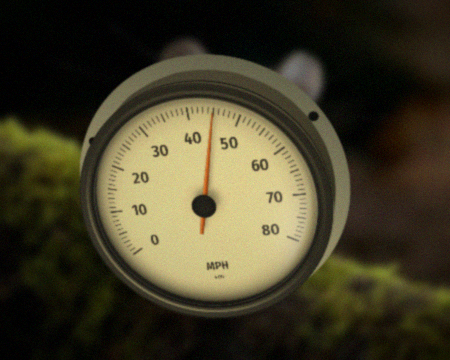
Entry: {"value": 45, "unit": "mph"}
